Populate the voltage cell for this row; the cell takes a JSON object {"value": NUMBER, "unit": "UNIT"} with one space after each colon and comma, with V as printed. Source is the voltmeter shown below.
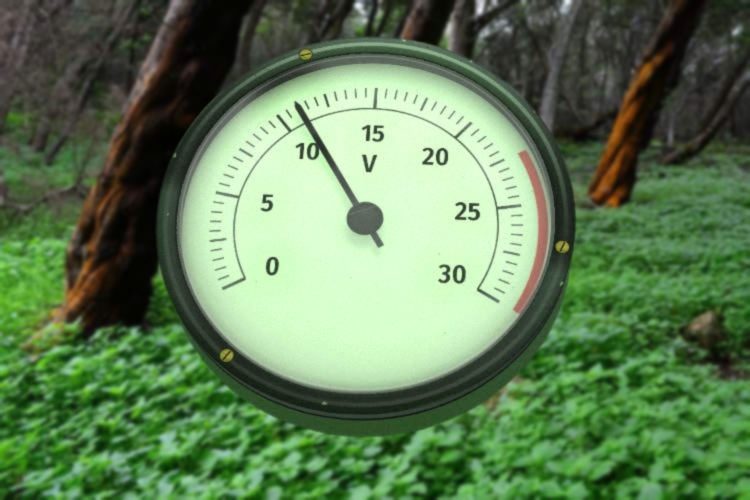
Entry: {"value": 11, "unit": "V"}
